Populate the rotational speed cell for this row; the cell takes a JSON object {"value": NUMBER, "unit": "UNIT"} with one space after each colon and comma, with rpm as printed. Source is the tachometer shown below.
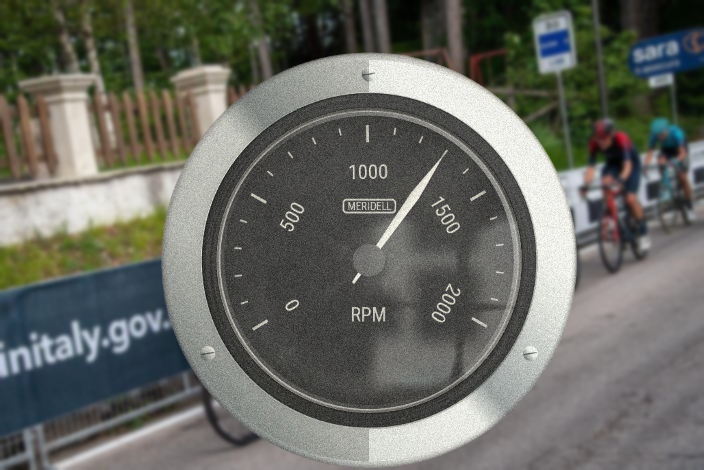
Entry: {"value": 1300, "unit": "rpm"}
